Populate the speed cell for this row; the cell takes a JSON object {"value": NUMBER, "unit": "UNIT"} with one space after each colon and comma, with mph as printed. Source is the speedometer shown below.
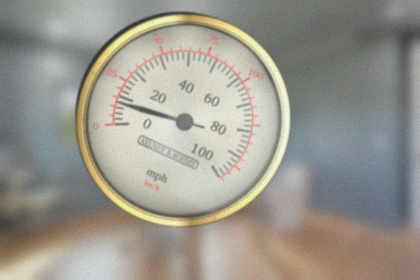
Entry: {"value": 8, "unit": "mph"}
